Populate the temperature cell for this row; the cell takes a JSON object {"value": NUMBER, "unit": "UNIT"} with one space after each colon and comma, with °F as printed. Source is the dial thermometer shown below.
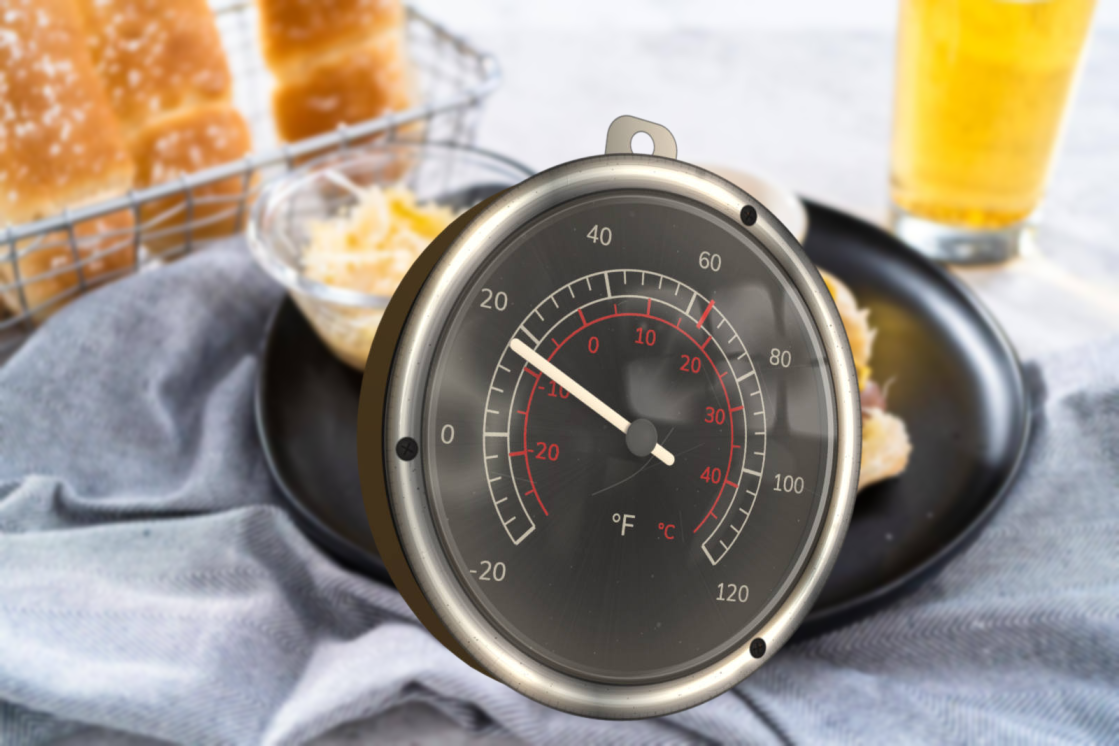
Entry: {"value": 16, "unit": "°F"}
